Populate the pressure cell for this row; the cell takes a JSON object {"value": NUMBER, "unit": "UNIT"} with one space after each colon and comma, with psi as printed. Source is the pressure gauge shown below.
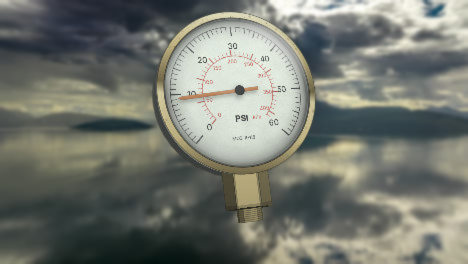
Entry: {"value": 9, "unit": "psi"}
